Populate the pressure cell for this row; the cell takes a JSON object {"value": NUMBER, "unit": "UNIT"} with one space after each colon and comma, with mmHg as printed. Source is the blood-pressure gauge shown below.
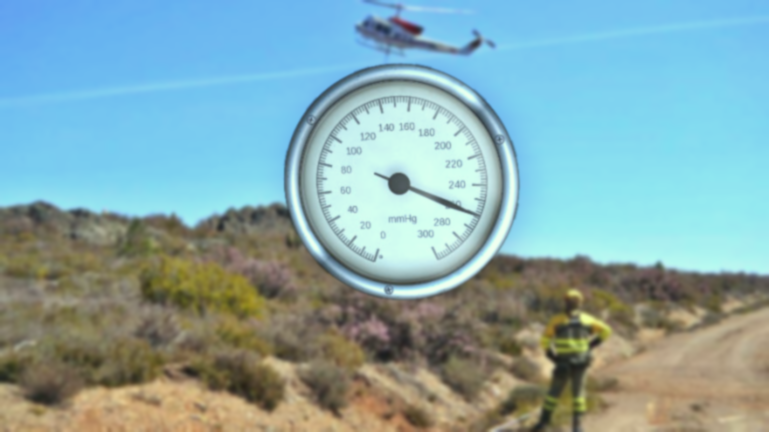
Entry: {"value": 260, "unit": "mmHg"}
